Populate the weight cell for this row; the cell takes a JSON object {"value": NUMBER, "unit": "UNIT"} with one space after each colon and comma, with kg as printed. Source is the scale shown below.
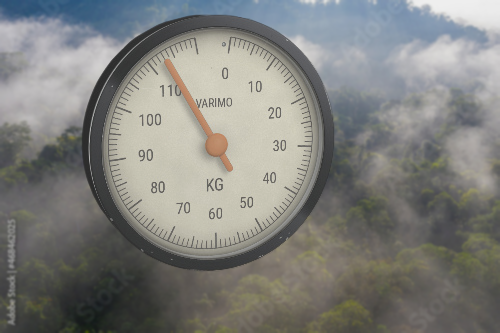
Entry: {"value": 113, "unit": "kg"}
